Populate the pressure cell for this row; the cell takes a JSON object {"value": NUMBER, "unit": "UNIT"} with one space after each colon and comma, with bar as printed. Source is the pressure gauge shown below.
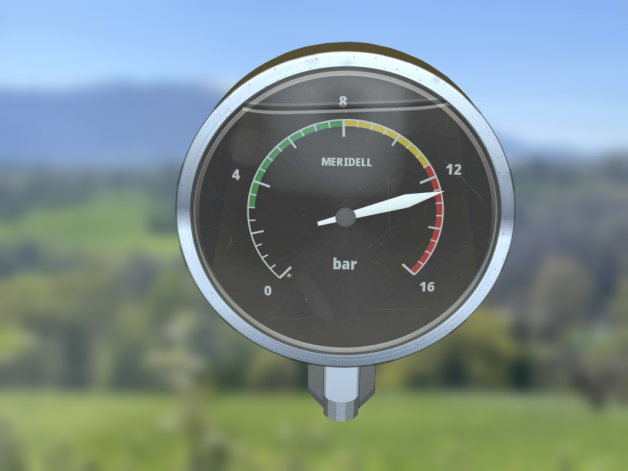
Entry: {"value": 12.5, "unit": "bar"}
